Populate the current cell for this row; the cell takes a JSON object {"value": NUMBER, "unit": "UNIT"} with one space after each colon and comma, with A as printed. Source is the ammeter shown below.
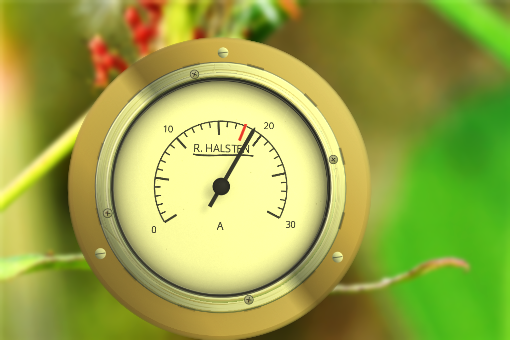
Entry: {"value": 19, "unit": "A"}
